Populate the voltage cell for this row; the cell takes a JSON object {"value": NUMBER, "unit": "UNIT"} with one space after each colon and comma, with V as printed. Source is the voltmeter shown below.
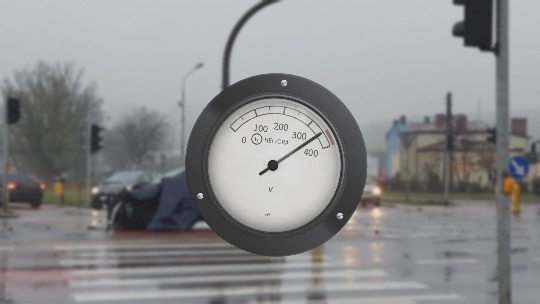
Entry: {"value": 350, "unit": "V"}
